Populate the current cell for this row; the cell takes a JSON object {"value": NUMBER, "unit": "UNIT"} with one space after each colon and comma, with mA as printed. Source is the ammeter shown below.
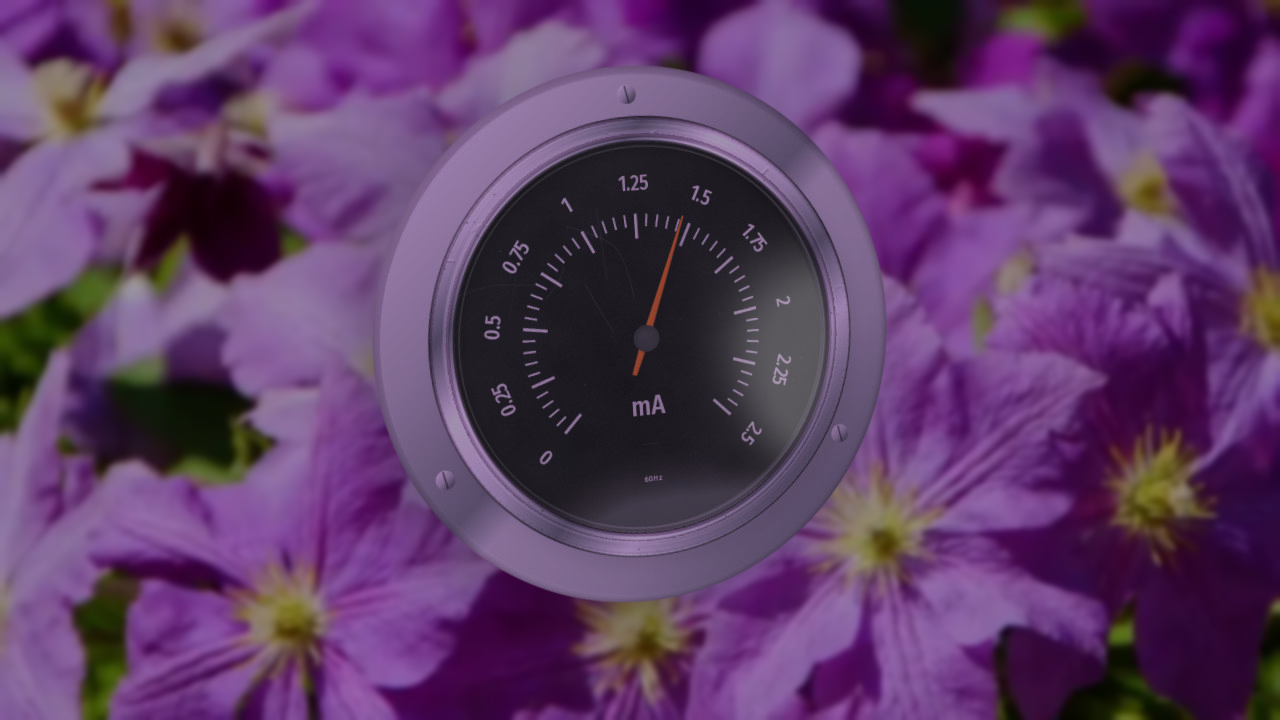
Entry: {"value": 1.45, "unit": "mA"}
